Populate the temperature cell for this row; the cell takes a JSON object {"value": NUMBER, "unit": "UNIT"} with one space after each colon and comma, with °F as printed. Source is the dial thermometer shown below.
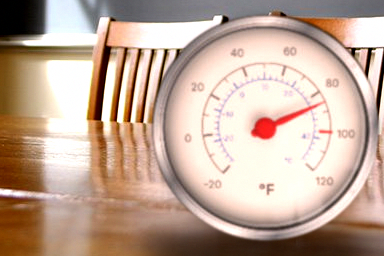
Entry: {"value": 85, "unit": "°F"}
